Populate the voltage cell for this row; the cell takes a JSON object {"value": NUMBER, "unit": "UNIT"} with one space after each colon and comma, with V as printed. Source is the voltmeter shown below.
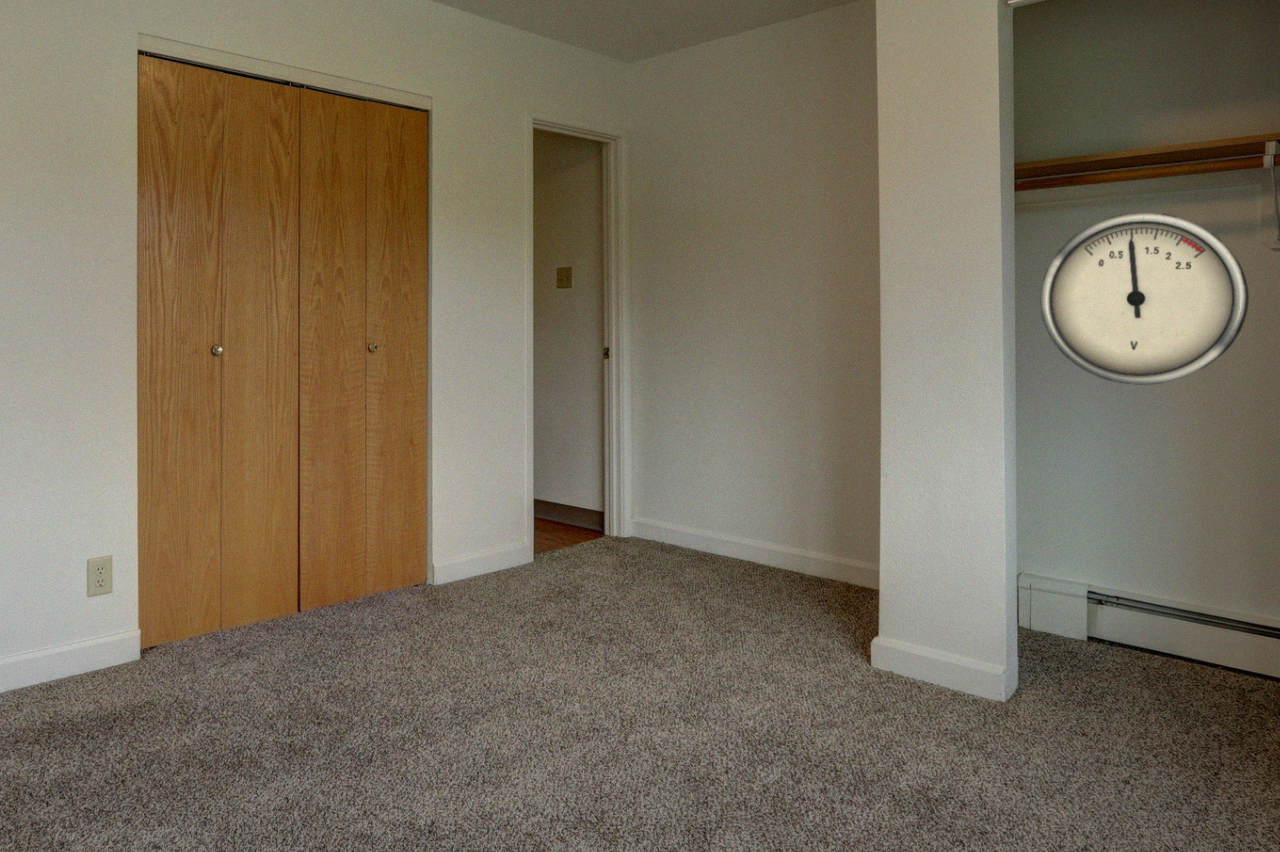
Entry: {"value": 1, "unit": "V"}
